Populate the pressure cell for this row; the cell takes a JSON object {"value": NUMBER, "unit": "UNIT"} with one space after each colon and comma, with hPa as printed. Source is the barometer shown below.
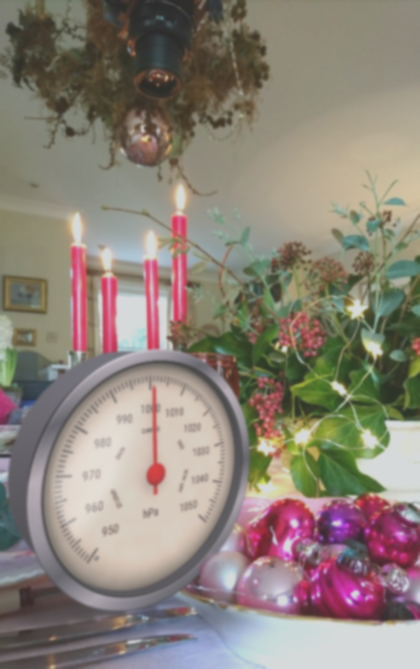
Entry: {"value": 1000, "unit": "hPa"}
